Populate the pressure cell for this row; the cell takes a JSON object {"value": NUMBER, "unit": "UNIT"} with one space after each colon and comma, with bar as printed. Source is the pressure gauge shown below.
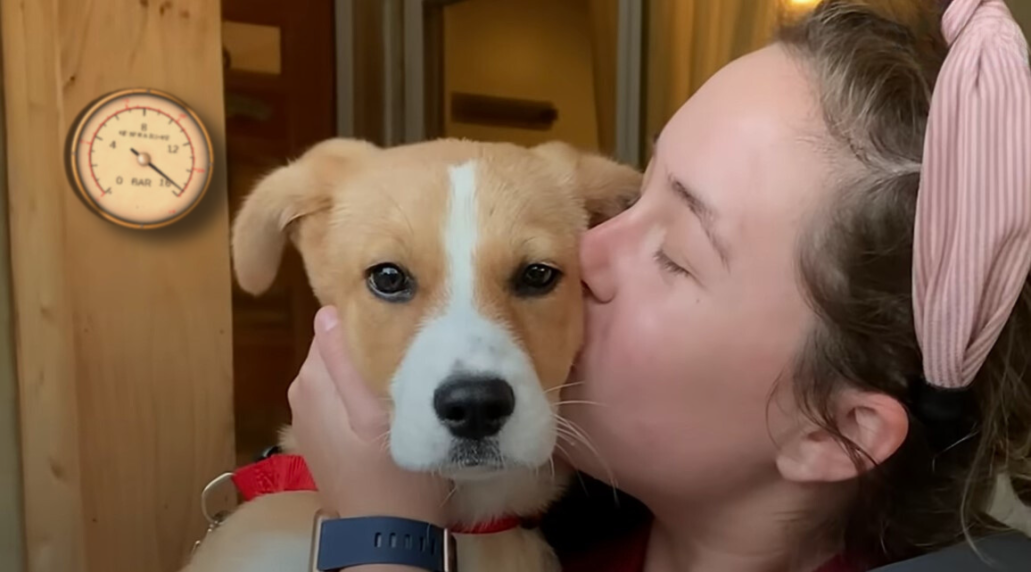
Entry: {"value": 15.5, "unit": "bar"}
